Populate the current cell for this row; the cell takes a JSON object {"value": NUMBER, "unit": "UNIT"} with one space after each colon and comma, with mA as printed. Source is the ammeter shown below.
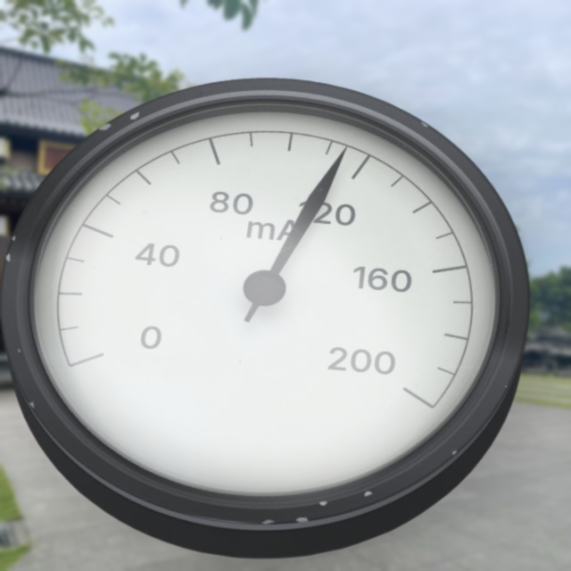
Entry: {"value": 115, "unit": "mA"}
